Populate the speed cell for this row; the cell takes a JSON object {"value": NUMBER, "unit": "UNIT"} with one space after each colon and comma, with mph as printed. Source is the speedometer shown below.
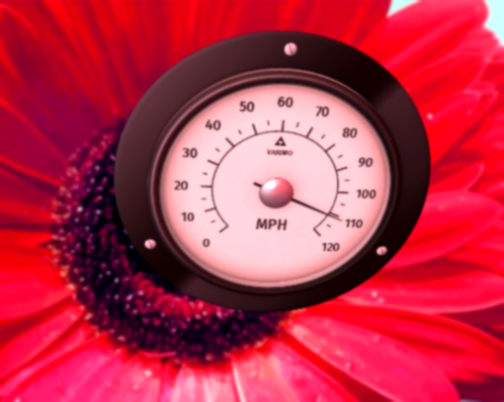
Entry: {"value": 110, "unit": "mph"}
